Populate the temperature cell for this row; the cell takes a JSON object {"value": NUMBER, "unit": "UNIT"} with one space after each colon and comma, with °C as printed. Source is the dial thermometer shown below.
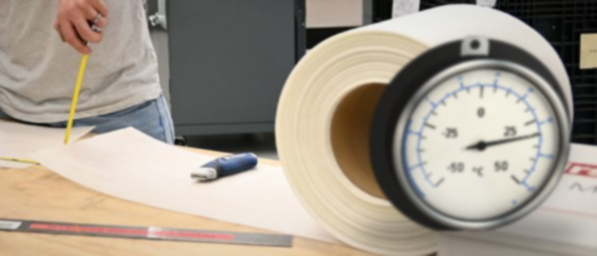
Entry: {"value": 30, "unit": "°C"}
